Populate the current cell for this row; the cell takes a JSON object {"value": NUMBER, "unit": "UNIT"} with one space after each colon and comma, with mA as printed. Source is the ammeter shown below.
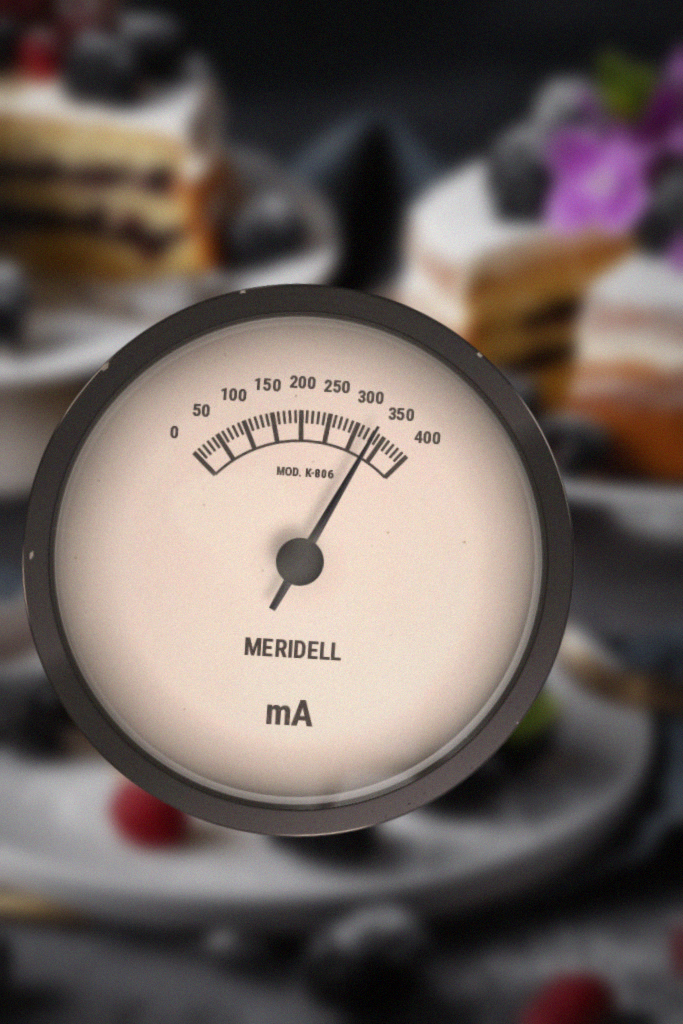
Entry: {"value": 330, "unit": "mA"}
